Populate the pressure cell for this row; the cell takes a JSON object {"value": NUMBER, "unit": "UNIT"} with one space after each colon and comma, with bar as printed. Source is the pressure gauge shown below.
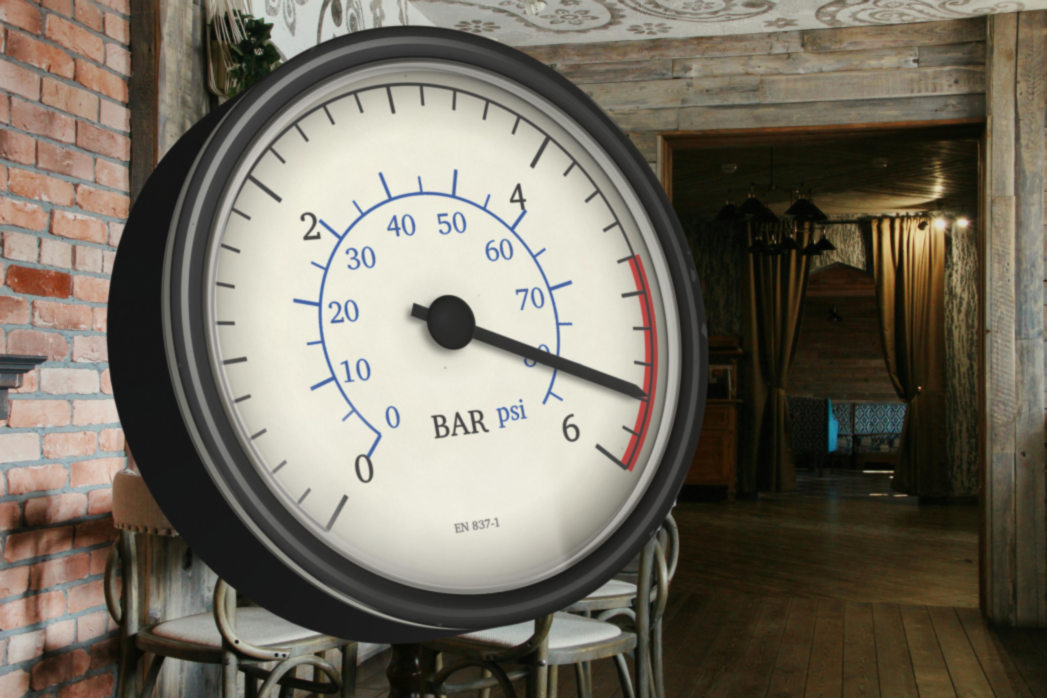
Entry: {"value": 5.6, "unit": "bar"}
